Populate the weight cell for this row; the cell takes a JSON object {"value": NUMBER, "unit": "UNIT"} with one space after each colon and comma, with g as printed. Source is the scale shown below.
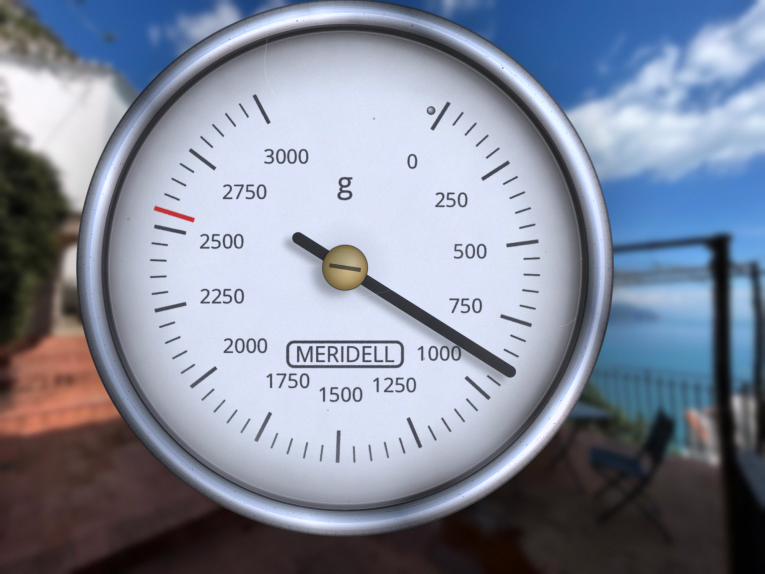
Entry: {"value": 900, "unit": "g"}
